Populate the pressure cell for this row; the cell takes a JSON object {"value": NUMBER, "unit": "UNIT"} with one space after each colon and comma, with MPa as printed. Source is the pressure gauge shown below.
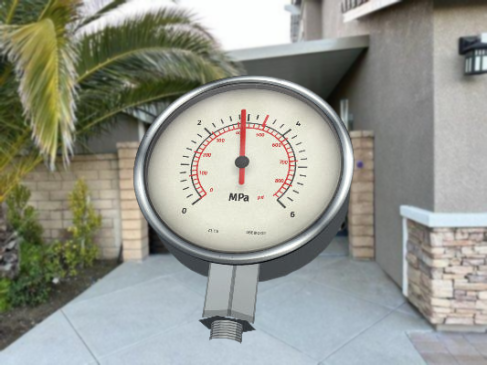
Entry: {"value": 2.9, "unit": "MPa"}
